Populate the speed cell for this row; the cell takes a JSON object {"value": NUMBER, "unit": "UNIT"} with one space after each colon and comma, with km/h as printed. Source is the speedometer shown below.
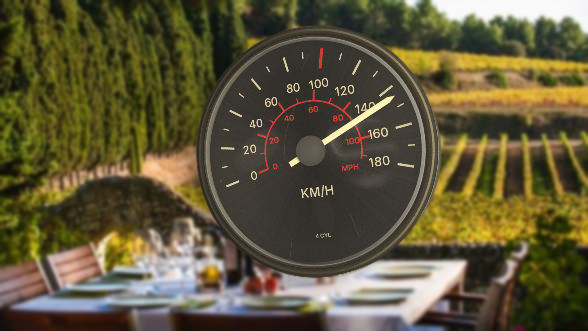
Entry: {"value": 145, "unit": "km/h"}
